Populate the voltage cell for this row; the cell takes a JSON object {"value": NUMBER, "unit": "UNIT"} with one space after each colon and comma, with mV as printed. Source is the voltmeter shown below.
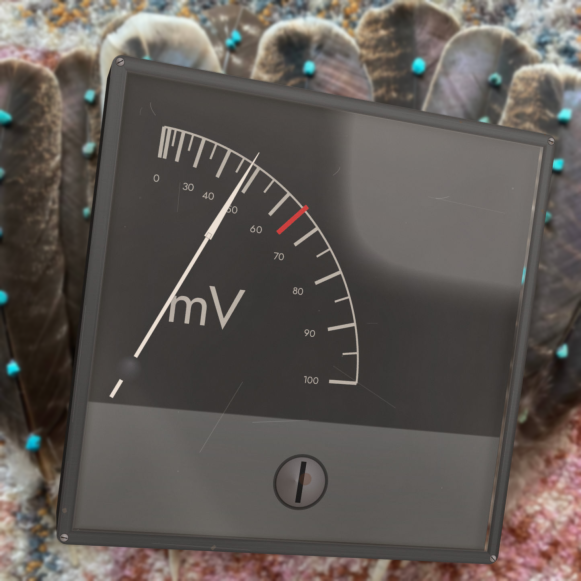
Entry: {"value": 47.5, "unit": "mV"}
